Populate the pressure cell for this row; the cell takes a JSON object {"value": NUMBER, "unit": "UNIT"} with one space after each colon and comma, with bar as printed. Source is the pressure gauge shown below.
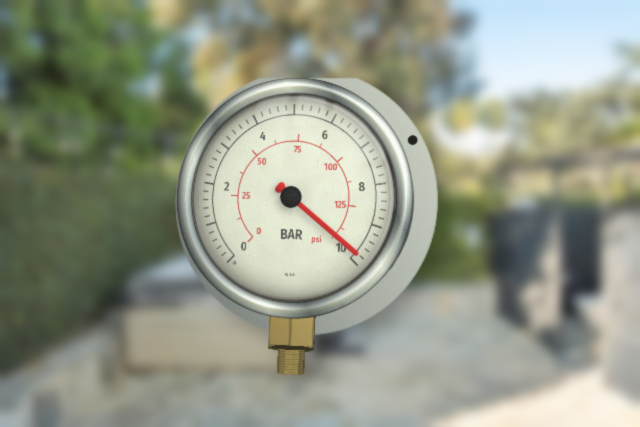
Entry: {"value": 9.8, "unit": "bar"}
